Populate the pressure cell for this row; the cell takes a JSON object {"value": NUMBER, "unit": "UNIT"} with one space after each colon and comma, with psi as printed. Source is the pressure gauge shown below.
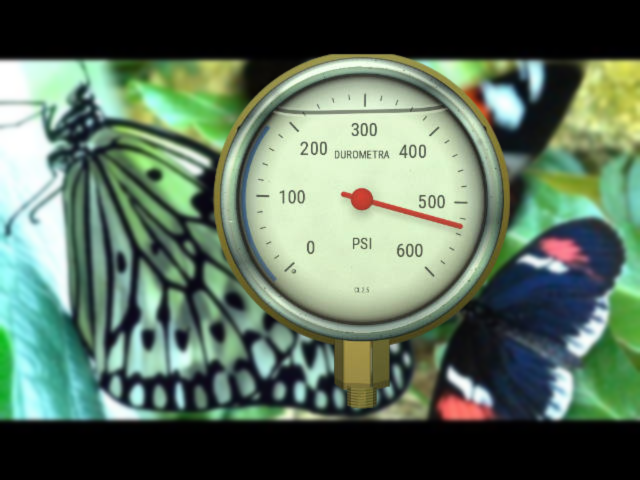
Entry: {"value": 530, "unit": "psi"}
